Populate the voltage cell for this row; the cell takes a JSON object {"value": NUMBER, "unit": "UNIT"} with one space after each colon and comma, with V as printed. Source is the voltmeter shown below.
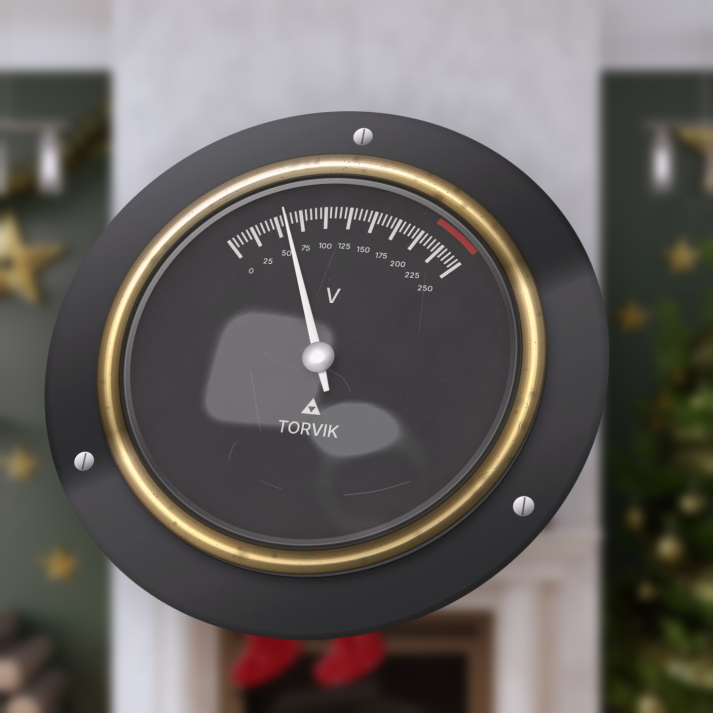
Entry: {"value": 60, "unit": "V"}
